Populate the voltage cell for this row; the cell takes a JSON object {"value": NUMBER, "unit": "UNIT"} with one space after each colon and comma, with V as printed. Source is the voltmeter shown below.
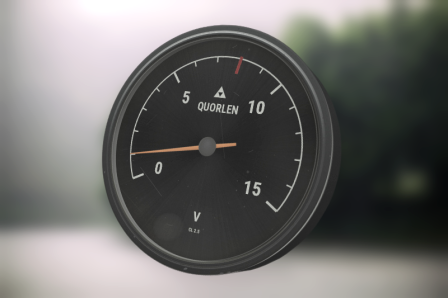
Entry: {"value": 1, "unit": "V"}
